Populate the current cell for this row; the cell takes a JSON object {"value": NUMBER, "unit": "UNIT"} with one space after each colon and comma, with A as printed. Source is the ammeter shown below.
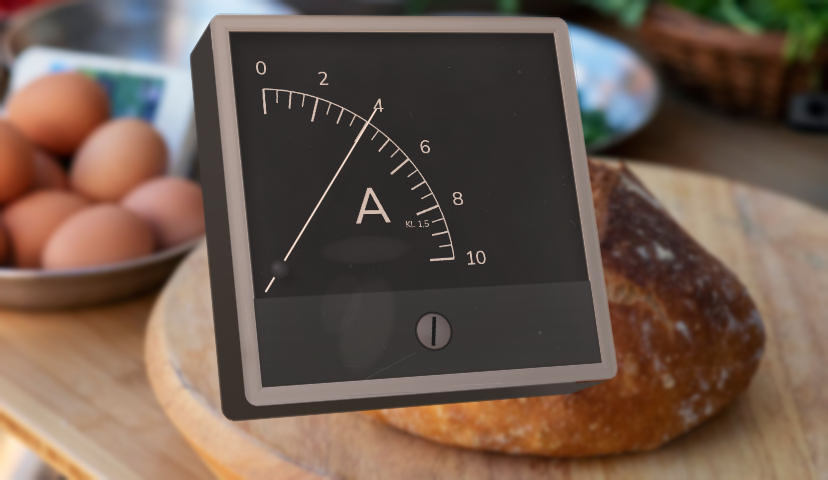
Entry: {"value": 4, "unit": "A"}
